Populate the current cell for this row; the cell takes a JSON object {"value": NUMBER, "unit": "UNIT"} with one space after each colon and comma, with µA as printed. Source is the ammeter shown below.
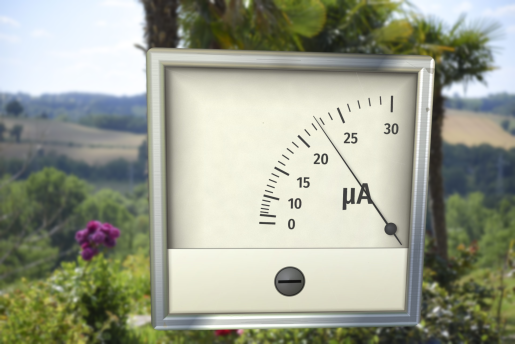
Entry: {"value": 22.5, "unit": "µA"}
